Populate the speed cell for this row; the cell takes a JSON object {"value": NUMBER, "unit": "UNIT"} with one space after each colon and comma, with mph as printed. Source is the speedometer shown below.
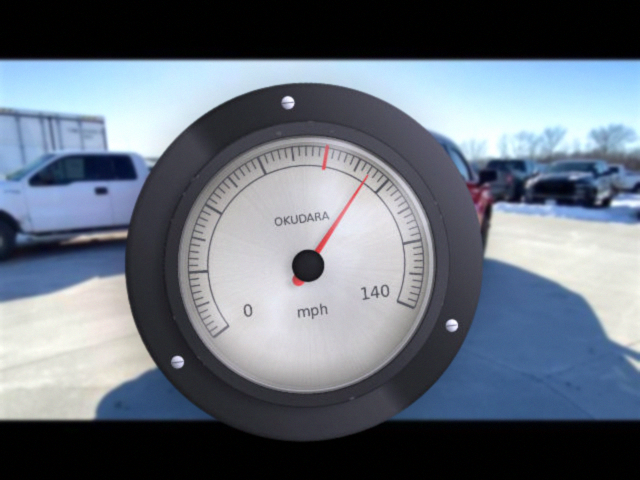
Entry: {"value": 94, "unit": "mph"}
